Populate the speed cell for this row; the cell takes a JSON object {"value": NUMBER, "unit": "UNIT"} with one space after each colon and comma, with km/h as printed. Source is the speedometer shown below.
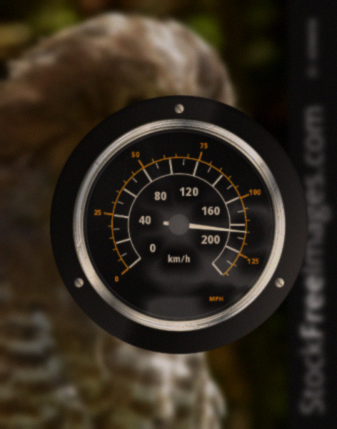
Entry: {"value": 185, "unit": "km/h"}
